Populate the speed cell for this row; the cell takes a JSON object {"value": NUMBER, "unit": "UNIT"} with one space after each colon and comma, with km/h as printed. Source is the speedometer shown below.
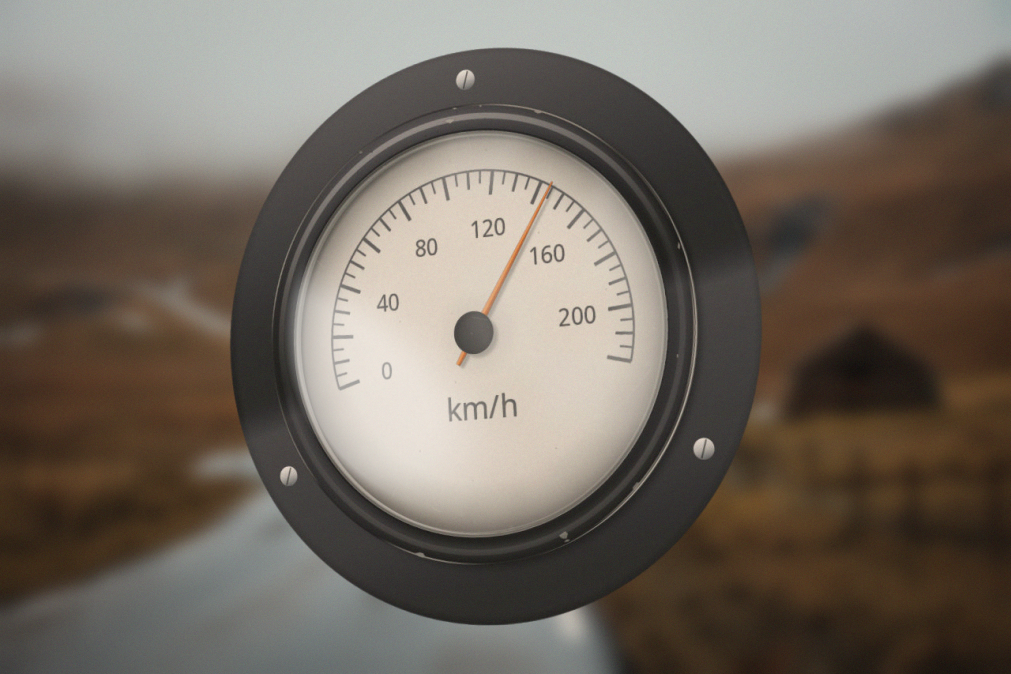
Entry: {"value": 145, "unit": "km/h"}
